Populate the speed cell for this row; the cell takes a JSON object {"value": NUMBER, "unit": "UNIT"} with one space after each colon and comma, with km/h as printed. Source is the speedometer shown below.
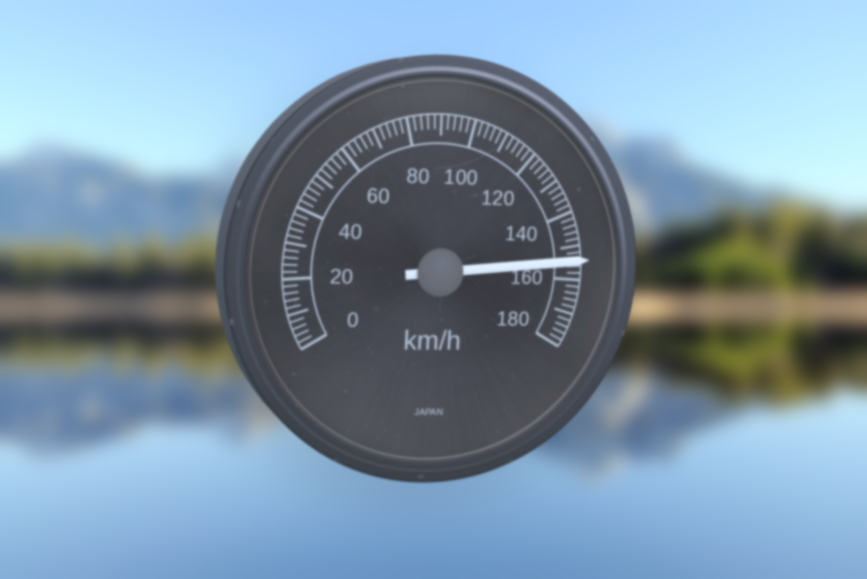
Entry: {"value": 154, "unit": "km/h"}
